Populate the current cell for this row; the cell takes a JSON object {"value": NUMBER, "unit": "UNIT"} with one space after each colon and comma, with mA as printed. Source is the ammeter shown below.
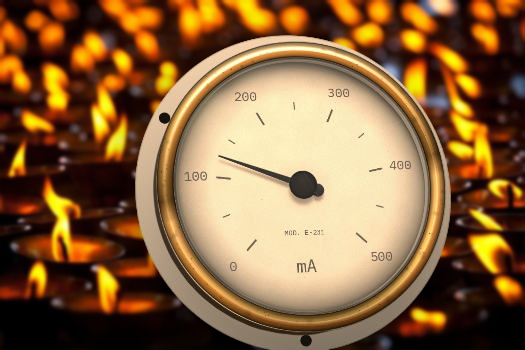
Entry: {"value": 125, "unit": "mA"}
